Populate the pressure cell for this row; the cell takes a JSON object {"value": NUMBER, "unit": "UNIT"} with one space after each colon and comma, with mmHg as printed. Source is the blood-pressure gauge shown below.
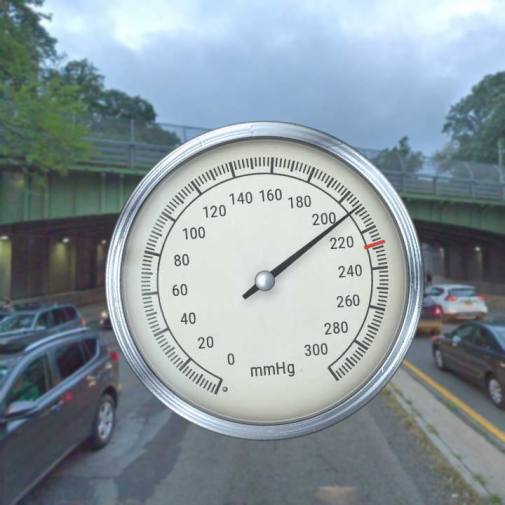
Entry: {"value": 208, "unit": "mmHg"}
